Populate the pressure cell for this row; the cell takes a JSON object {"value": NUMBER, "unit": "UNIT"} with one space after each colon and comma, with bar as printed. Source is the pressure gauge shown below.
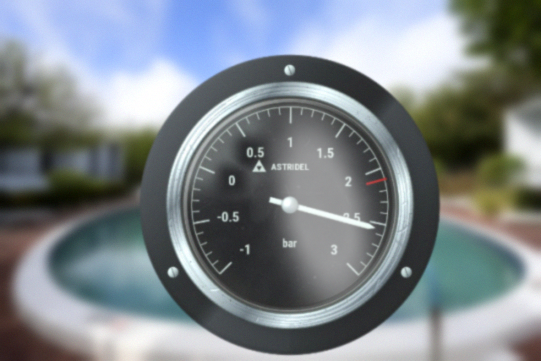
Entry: {"value": 2.55, "unit": "bar"}
